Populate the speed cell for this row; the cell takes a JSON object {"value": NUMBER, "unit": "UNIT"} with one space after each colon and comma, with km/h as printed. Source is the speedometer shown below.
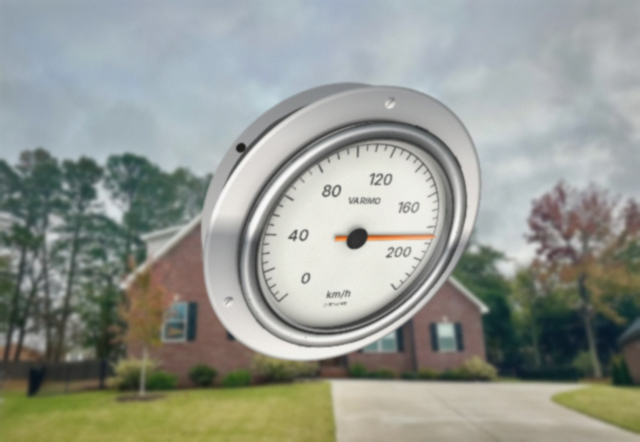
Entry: {"value": 185, "unit": "km/h"}
